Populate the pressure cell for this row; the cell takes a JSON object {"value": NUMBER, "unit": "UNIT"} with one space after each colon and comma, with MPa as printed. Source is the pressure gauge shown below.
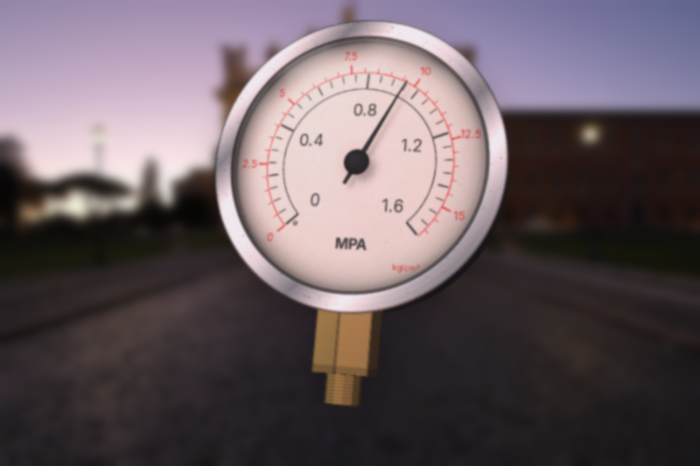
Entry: {"value": 0.95, "unit": "MPa"}
